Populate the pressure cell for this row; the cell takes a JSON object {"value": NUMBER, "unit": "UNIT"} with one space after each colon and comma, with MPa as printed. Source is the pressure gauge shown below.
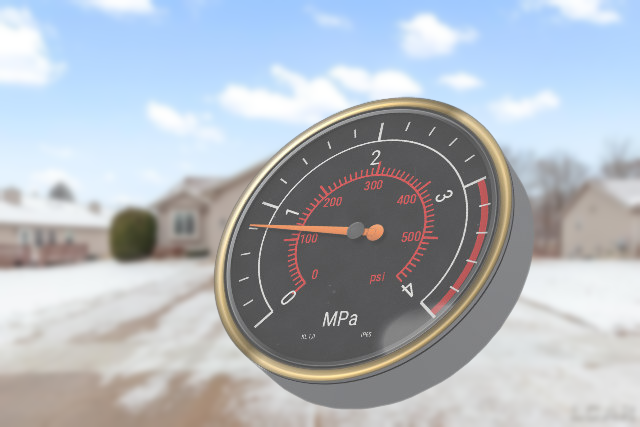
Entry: {"value": 0.8, "unit": "MPa"}
